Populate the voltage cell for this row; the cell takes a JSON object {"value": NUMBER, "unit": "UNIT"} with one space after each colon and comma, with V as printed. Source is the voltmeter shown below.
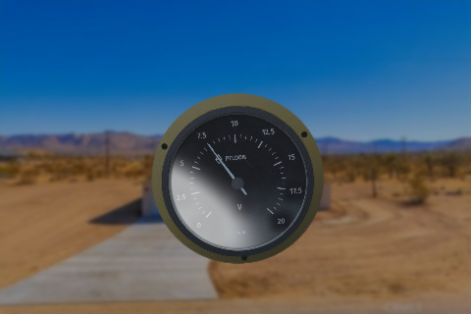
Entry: {"value": 7.5, "unit": "V"}
